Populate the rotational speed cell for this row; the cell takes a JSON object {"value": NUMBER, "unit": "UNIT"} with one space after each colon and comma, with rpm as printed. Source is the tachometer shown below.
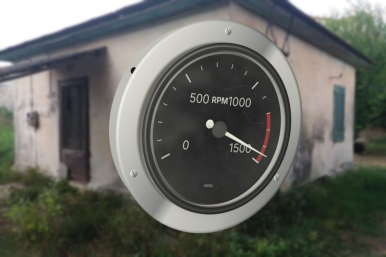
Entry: {"value": 1450, "unit": "rpm"}
